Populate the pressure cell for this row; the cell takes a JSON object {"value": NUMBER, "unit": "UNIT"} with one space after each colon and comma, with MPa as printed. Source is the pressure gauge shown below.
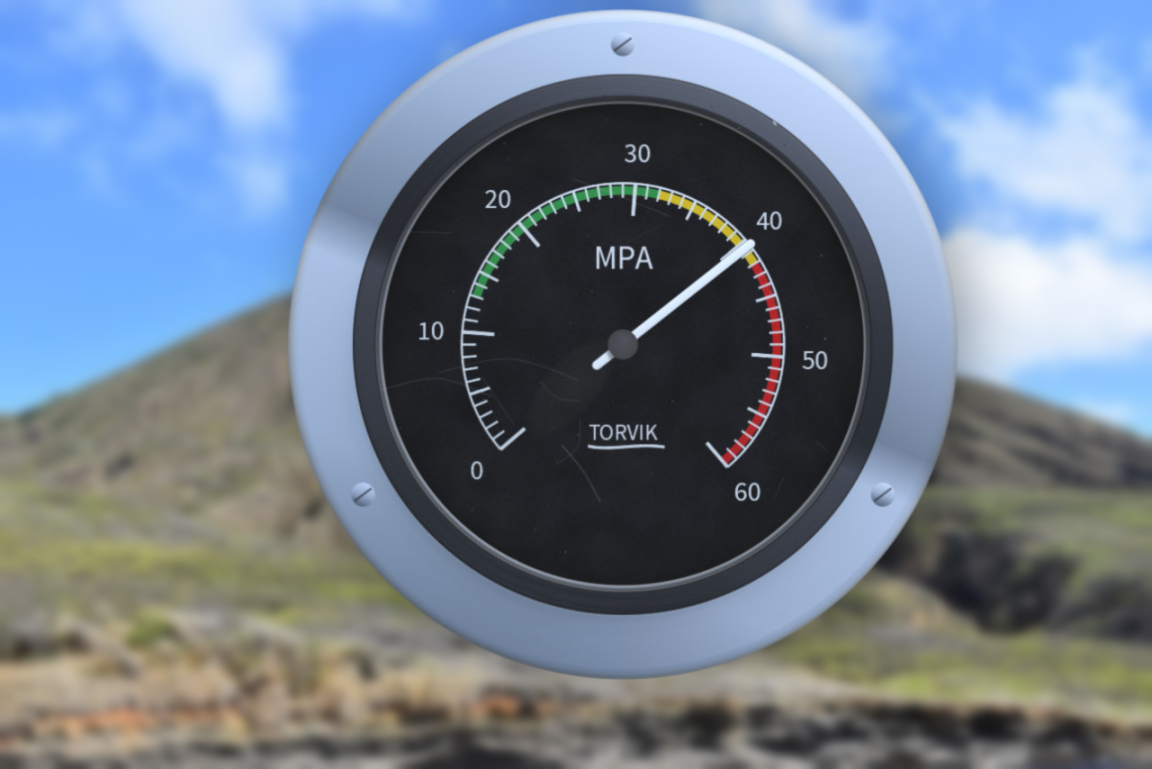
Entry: {"value": 40.5, "unit": "MPa"}
